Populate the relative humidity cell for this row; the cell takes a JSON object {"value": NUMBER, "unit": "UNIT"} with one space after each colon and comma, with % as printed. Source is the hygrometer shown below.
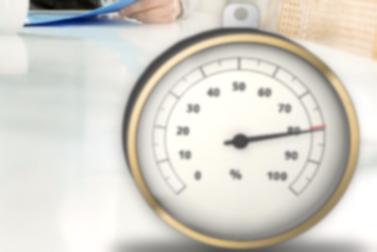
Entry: {"value": 80, "unit": "%"}
